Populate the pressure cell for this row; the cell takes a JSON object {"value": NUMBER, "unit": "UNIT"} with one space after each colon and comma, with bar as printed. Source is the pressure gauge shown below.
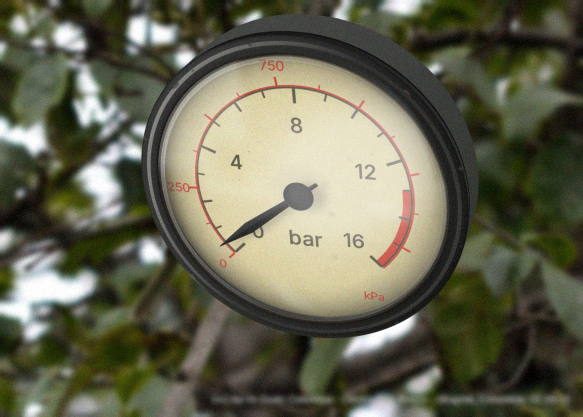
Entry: {"value": 0.5, "unit": "bar"}
